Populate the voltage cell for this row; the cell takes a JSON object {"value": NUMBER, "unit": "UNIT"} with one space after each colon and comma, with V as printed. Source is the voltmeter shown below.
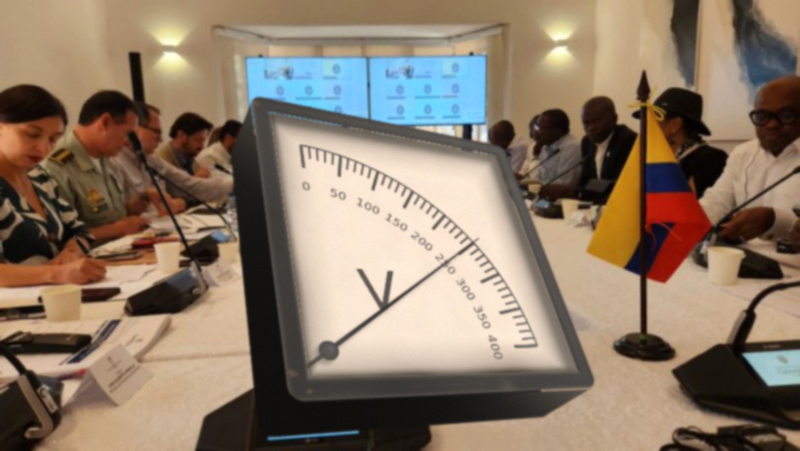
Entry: {"value": 250, "unit": "V"}
